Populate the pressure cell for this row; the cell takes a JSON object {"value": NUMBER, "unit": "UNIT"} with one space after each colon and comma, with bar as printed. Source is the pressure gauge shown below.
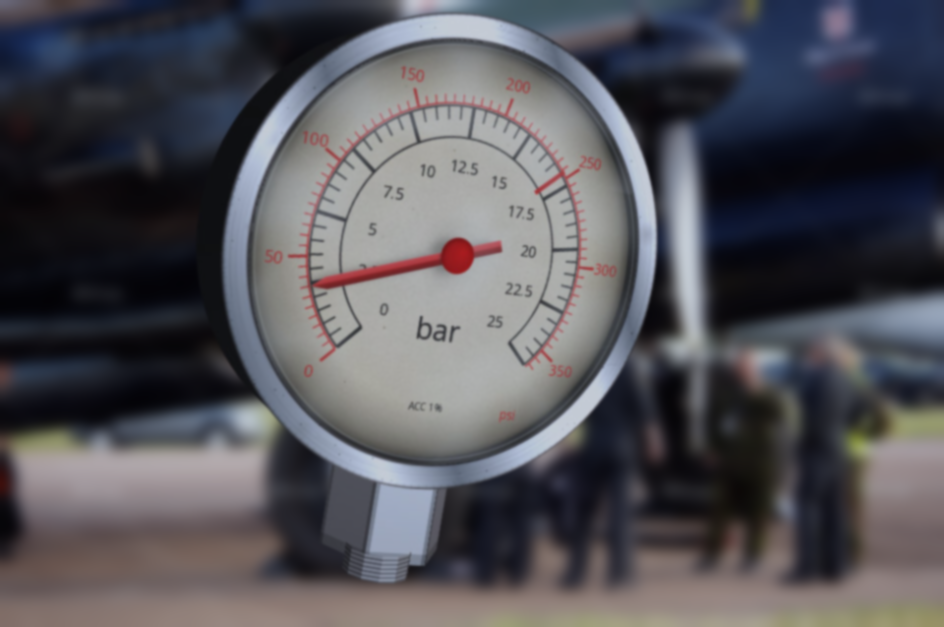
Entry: {"value": 2.5, "unit": "bar"}
